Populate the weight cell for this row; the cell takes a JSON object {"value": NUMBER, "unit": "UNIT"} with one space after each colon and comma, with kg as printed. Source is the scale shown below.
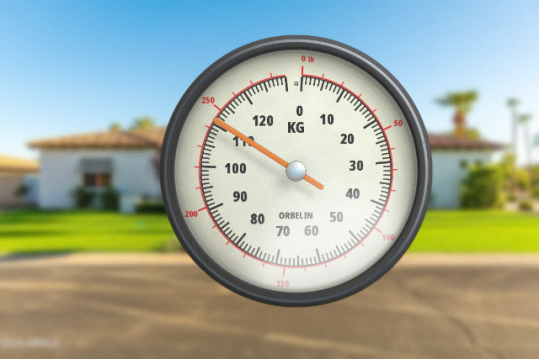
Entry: {"value": 111, "unit": "kg"}
